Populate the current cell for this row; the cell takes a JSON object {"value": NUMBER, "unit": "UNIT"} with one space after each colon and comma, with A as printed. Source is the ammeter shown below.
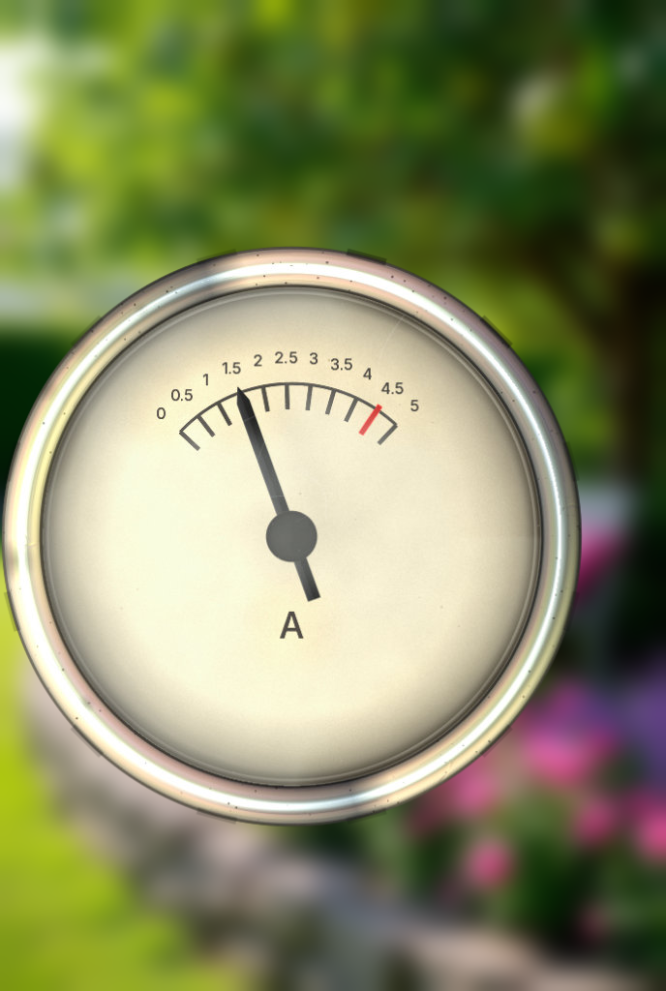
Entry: {"value": 1.5, "unit": "A"}
